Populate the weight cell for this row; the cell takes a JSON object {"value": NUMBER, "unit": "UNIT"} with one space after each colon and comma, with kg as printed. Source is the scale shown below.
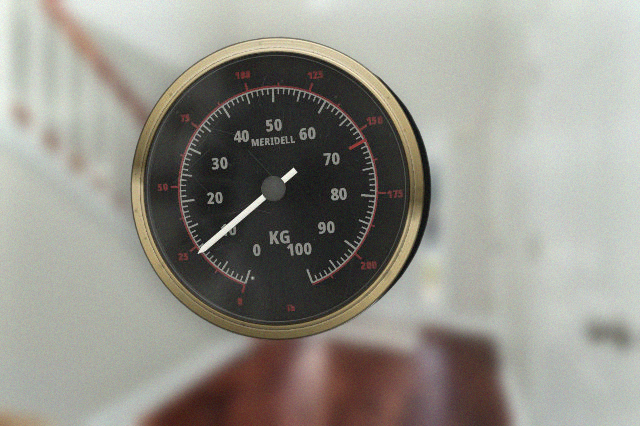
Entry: {"value": 10, "unit": "kg"}
